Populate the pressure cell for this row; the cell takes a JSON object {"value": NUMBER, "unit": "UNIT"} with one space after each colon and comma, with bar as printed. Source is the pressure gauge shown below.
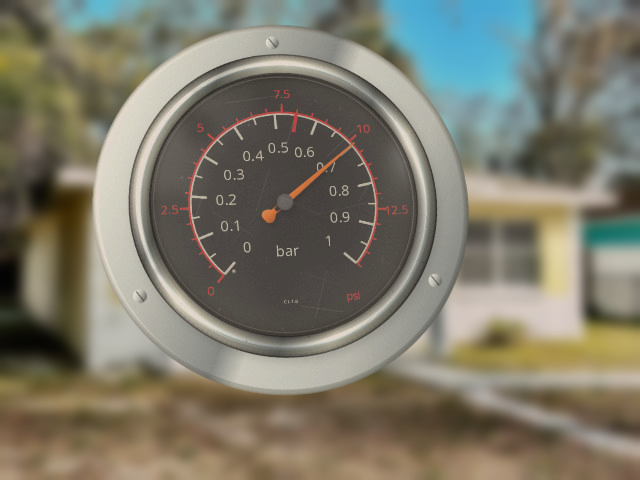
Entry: {"value": 0.7, "unit": "bar"}
